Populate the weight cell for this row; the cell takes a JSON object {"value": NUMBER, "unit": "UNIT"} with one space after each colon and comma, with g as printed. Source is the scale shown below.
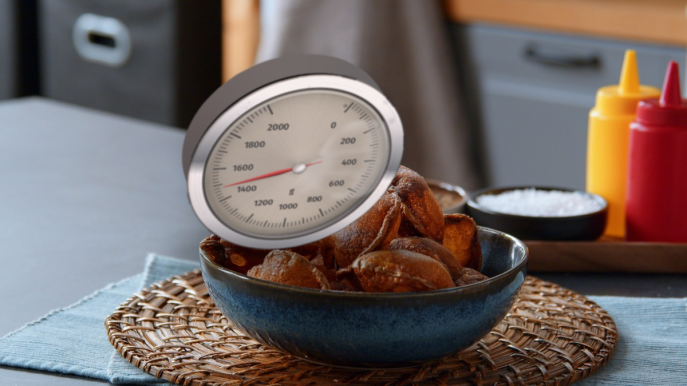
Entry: {"value": 1500, "unit": "g"}
